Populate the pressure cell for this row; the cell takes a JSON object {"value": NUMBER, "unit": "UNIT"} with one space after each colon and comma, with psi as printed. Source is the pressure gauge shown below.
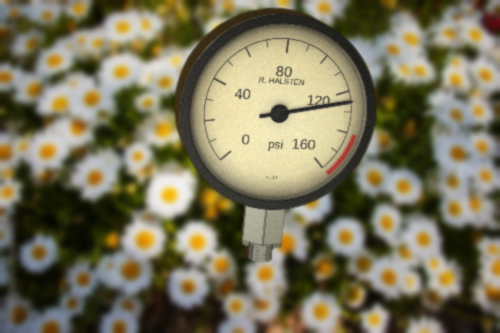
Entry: {"value": 125, "unit": "psi"}
